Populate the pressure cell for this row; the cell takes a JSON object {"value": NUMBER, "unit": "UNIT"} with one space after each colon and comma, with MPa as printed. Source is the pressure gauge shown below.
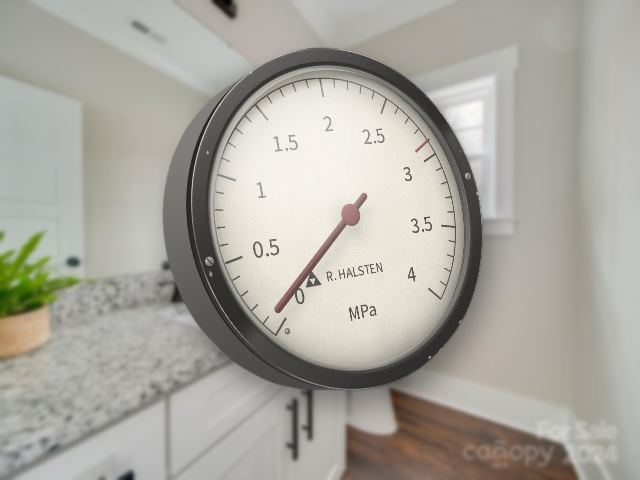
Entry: {"value": 0.1, "unit": "MPa"}
